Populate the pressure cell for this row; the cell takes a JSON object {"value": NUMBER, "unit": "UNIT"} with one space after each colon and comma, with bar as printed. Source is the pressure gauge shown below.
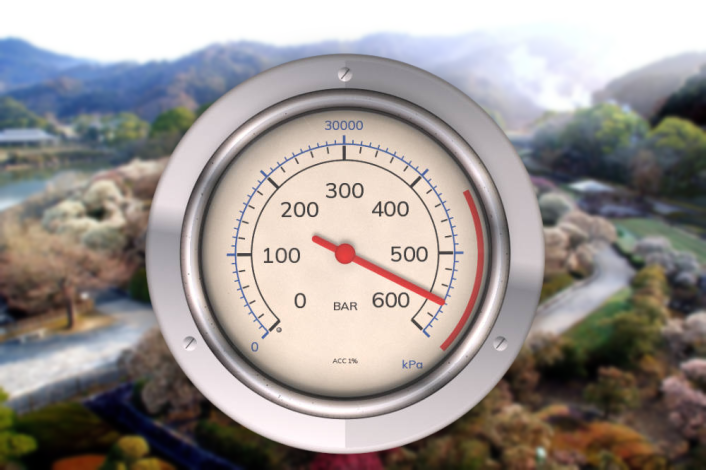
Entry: {"value": 560, "unit": "bar"}
